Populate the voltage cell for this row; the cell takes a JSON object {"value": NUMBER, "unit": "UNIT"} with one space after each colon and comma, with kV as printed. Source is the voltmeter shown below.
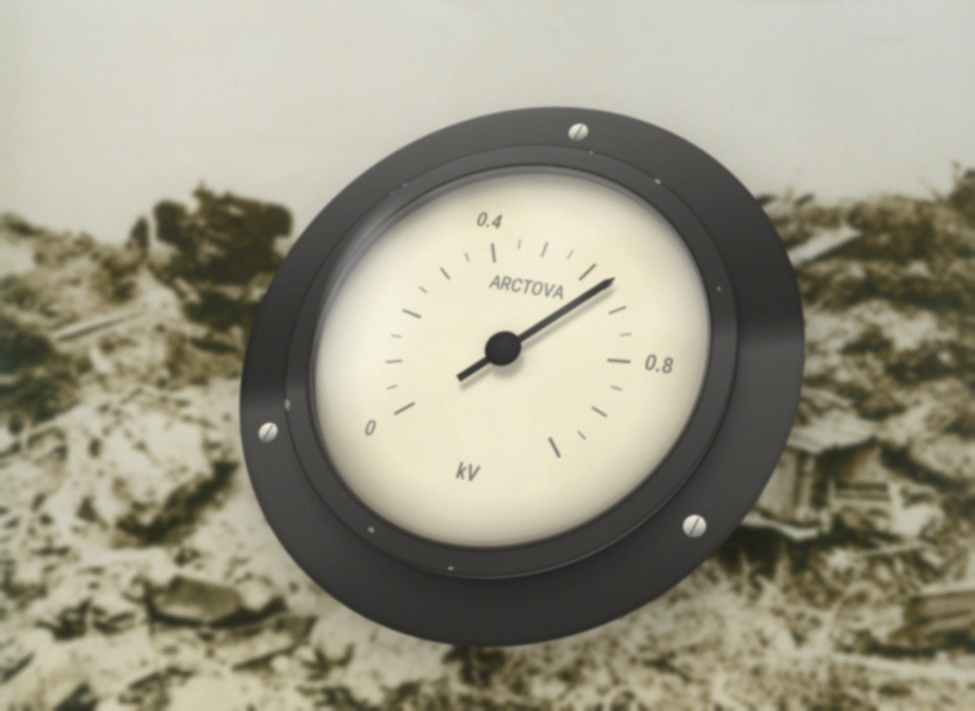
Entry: {"value": 0.65, "unit": "kV"}
